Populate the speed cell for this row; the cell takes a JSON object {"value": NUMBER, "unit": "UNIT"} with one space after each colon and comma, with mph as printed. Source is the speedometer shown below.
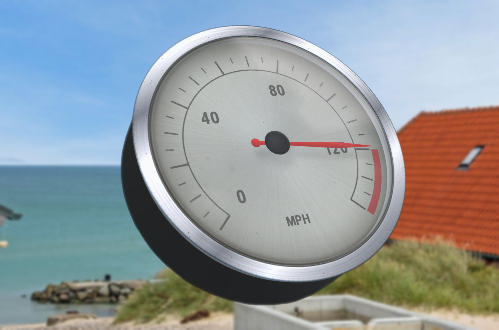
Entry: {"value": 120, "unit": "mph"}
